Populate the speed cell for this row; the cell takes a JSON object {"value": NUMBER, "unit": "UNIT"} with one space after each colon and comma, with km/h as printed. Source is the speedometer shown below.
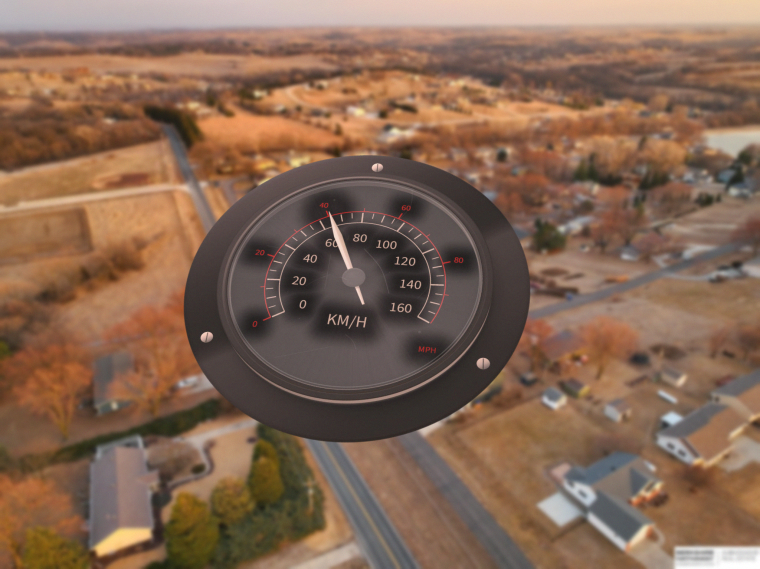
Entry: {"value": 65, "unit": "km/h"}
